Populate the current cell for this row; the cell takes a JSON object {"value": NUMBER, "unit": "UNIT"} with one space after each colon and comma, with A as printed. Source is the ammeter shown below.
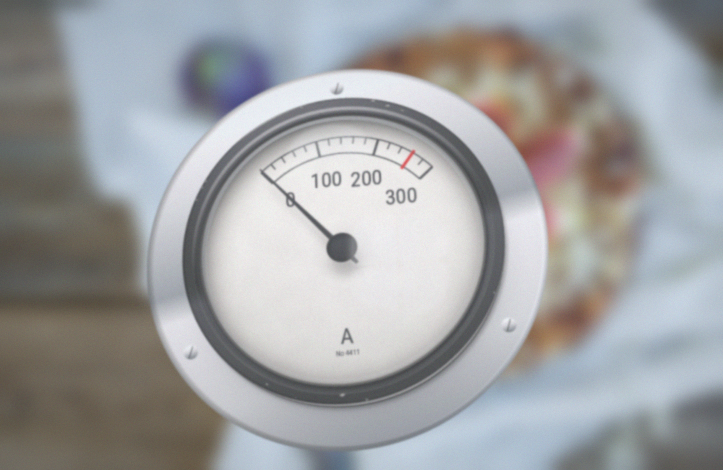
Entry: {"value": 0, "unit": "A"}
